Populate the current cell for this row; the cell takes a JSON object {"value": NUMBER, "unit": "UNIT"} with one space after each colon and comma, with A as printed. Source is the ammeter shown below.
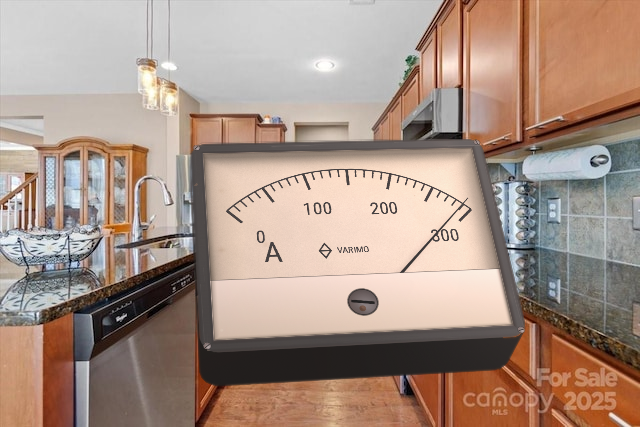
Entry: {"value": 290, "unit": "A"}
